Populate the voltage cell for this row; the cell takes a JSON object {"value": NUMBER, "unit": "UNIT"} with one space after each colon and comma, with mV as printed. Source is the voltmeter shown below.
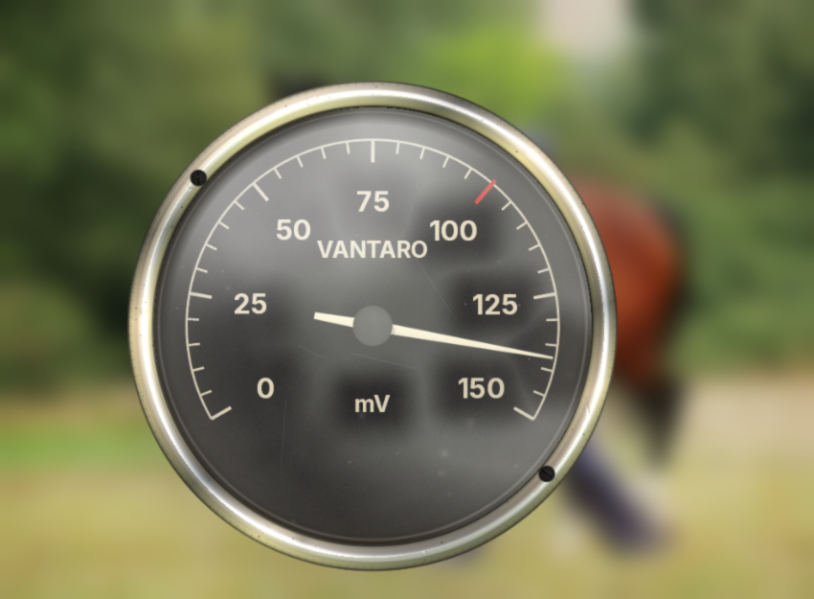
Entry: {"value": 137.5, "unit": "mV"}
